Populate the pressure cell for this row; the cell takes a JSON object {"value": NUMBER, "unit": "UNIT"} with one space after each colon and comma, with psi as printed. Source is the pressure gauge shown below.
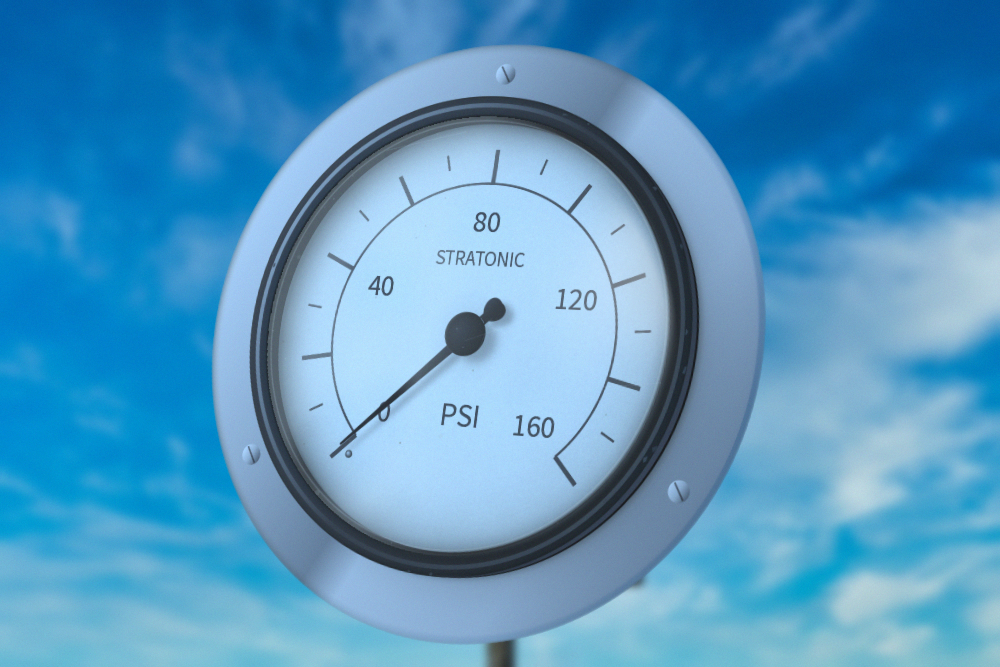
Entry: {"value": 0, "unit": "psi"}
